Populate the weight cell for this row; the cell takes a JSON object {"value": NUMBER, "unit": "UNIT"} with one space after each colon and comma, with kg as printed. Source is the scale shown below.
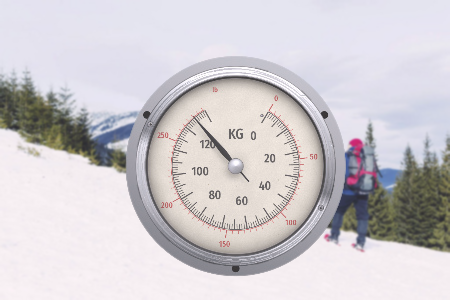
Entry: {"value": 125, "unit": "kg"}
